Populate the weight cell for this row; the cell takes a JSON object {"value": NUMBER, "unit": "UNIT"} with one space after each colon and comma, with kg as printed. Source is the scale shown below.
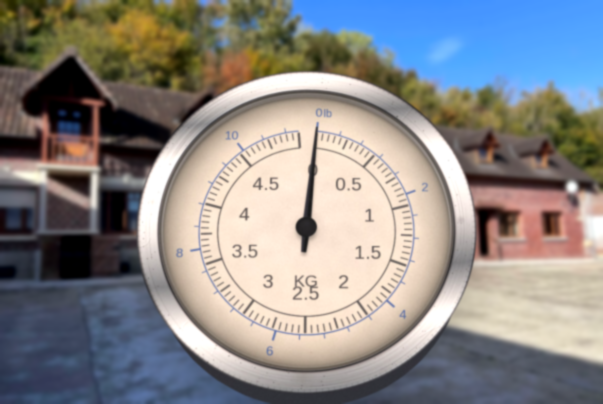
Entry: {"value": 0, "unit": "kg"}
